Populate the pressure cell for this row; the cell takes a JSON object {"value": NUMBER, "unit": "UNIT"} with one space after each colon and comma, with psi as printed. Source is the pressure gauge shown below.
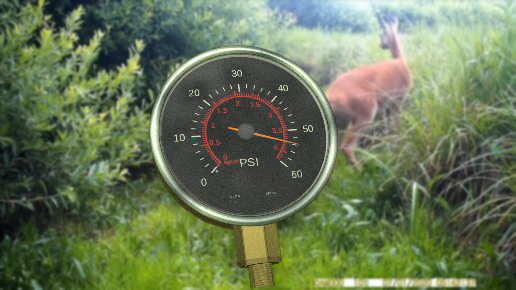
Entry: {"value": 54, "unit": "psi"}
